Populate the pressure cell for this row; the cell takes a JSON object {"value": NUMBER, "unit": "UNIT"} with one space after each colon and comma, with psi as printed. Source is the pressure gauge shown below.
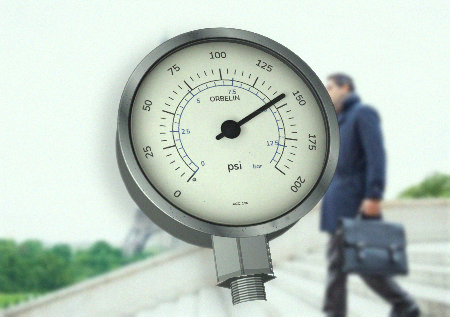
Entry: {"value": 145, "unit": "psi"}
